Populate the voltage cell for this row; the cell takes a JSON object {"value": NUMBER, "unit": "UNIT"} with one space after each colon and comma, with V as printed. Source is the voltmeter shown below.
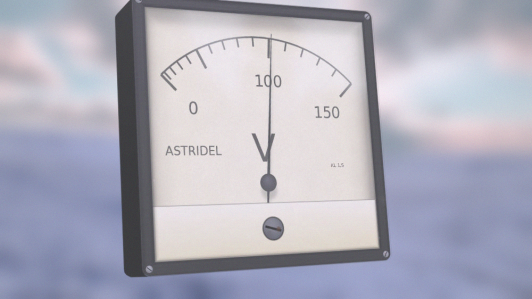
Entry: {"value": 100, "unit": "V"}
